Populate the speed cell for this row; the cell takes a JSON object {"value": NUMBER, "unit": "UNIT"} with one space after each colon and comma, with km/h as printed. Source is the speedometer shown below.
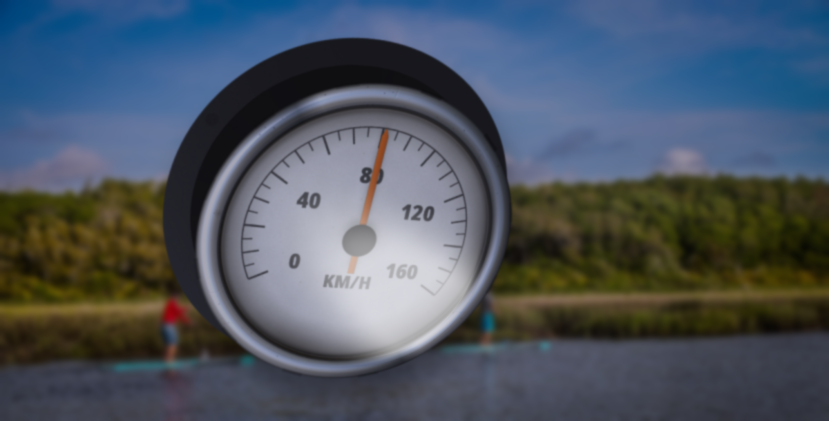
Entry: {"value": 80, "unit": "km/h"}
